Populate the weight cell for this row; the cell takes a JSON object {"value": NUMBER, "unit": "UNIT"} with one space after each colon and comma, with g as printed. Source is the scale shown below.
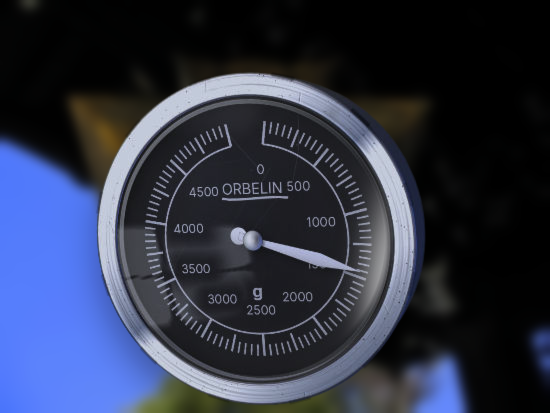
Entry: {"value": 1450, "unit": "g"}
